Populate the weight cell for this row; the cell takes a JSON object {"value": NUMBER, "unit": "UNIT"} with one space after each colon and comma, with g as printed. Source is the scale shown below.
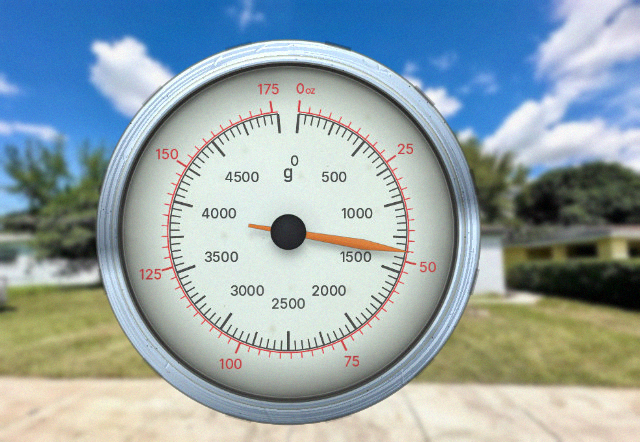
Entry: {"value": 1350, "unit": "g"}
